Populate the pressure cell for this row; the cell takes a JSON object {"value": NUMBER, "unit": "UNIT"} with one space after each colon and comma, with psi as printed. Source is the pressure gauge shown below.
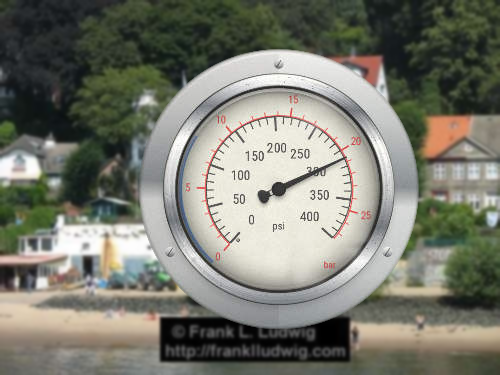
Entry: {"value": 300, "unit": "psi"}
